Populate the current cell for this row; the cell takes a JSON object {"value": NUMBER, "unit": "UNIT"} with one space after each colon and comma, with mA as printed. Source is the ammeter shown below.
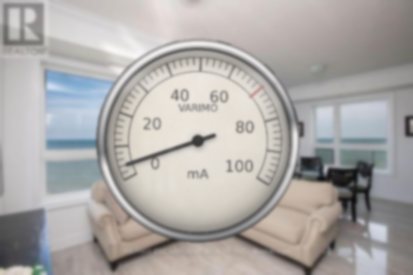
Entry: {"value": 4, "unit": "mA"}
